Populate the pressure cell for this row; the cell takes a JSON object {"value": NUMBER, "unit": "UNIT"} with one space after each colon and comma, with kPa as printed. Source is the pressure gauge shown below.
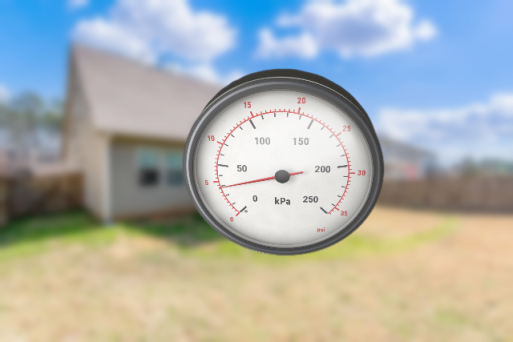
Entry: {"value": 30, "unit": "kPa"}
